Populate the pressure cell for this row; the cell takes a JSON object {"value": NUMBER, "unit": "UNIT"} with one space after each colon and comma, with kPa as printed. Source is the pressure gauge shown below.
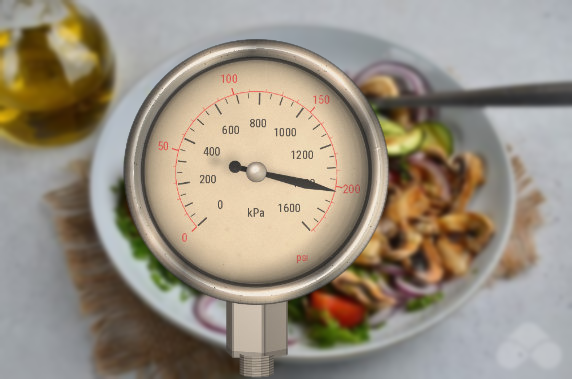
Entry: {"value": 1400, "unit": "kPa"}
